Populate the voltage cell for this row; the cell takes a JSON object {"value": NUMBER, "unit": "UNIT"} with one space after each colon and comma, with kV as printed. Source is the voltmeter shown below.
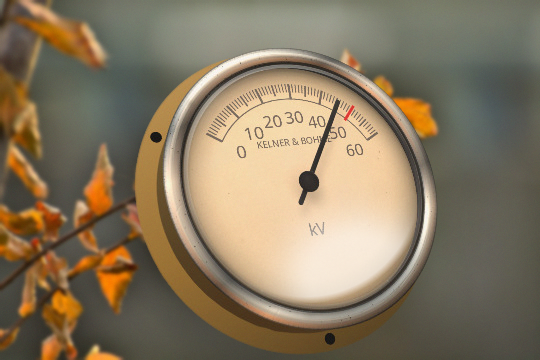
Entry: {"value": 45, "unit": "kV"}
